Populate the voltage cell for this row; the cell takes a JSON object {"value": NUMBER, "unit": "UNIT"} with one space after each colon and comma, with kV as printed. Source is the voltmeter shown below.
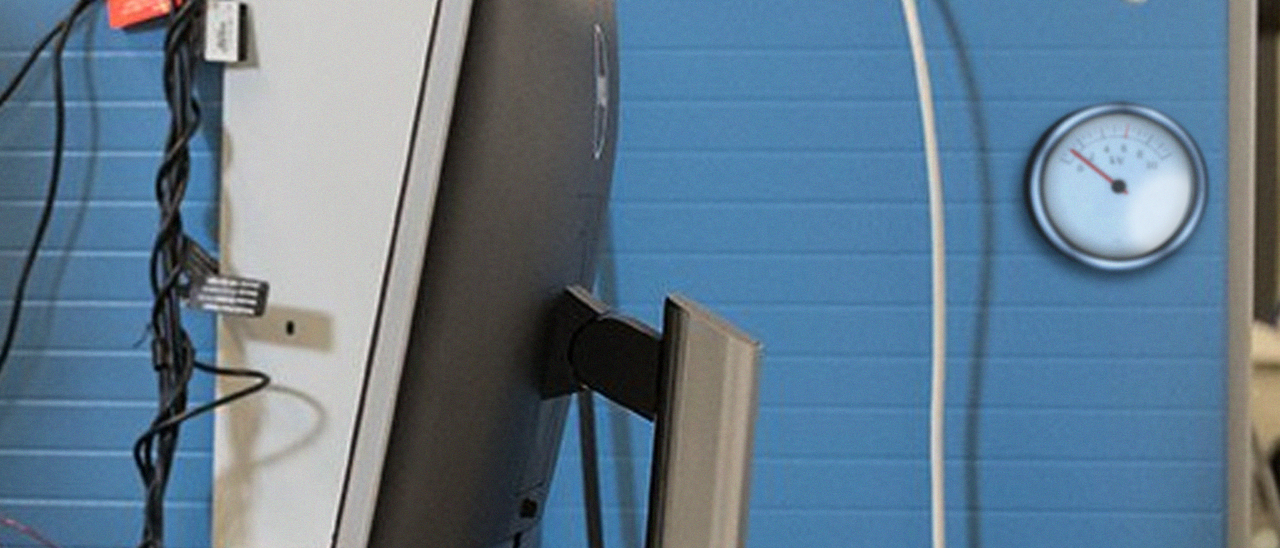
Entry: {"value": 1, "unit": "kV"}
